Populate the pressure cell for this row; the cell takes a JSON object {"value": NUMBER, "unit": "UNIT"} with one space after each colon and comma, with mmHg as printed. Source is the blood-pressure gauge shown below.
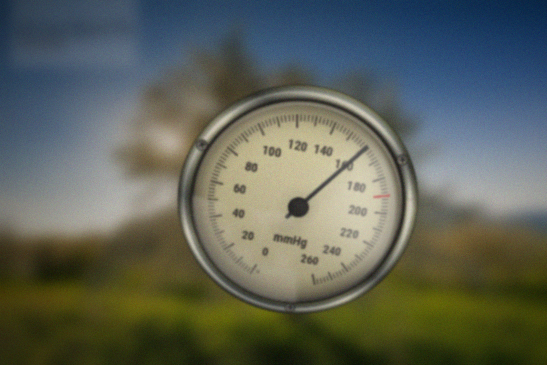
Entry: {"value": 160, "unit": "mmHg"}
